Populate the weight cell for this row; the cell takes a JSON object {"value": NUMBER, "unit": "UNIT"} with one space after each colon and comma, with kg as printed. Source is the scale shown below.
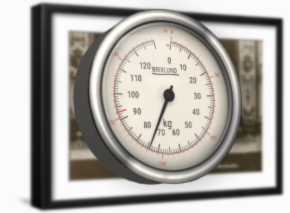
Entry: {"value": 75, "unit": "kg"}
